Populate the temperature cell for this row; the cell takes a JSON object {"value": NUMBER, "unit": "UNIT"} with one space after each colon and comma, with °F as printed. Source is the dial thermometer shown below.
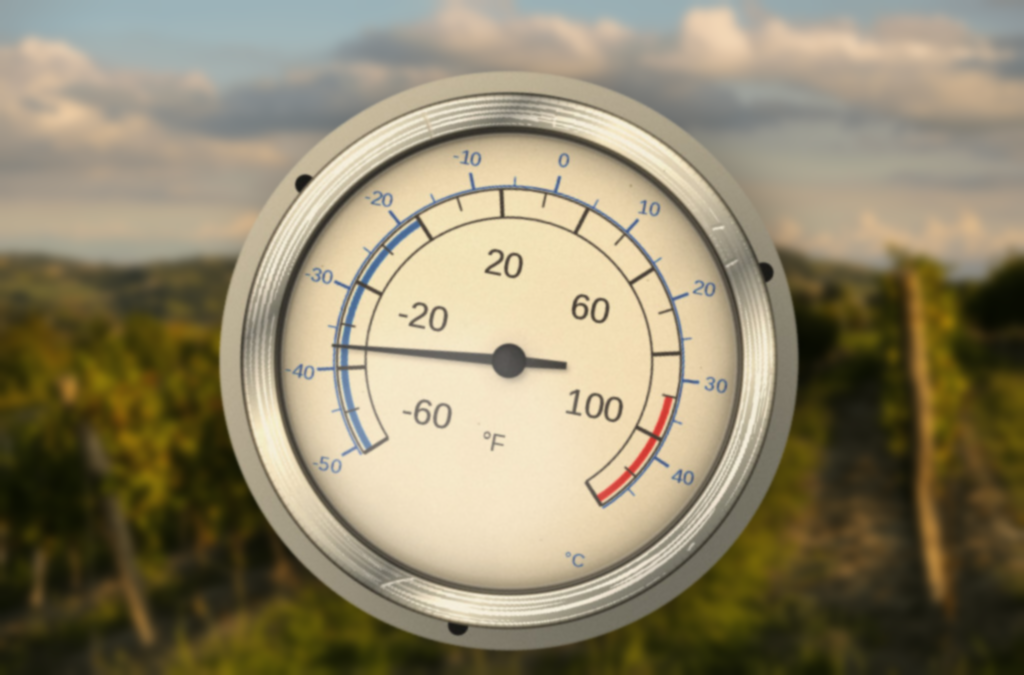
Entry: {"value": -35, "unit": "°F"}
